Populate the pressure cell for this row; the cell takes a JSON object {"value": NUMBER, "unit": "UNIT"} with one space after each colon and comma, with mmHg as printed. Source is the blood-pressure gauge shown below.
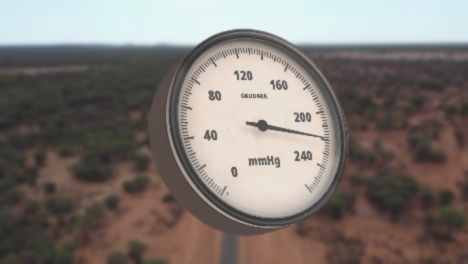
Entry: {"value": 220, "unit": "mmHg"}
